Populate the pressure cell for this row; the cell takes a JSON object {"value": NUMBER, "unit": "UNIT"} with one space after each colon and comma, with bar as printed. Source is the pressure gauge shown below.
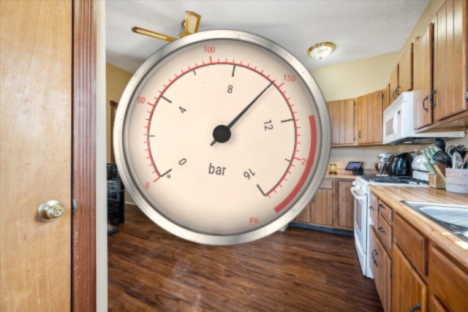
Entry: {"value": 10, "unit": "bar"}
